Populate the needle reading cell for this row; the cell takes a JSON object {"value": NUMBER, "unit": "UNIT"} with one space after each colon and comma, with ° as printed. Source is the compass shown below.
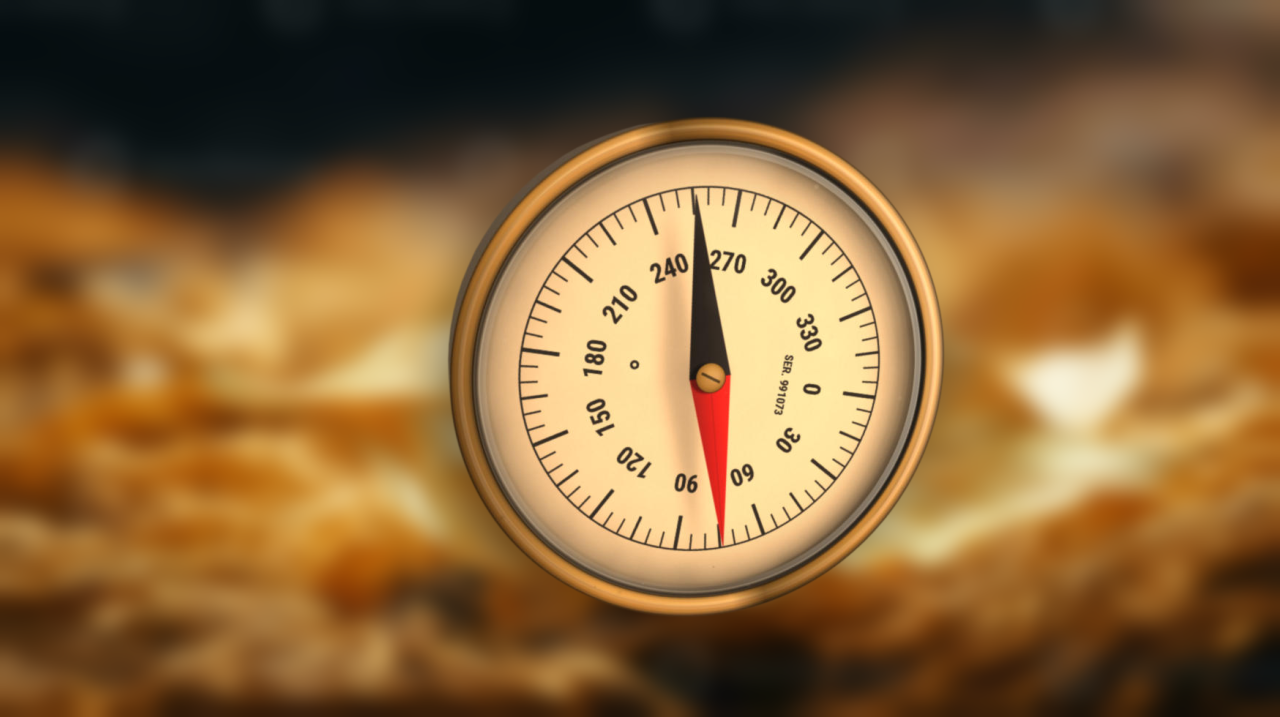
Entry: {"value": 75, "unit": "°"}
